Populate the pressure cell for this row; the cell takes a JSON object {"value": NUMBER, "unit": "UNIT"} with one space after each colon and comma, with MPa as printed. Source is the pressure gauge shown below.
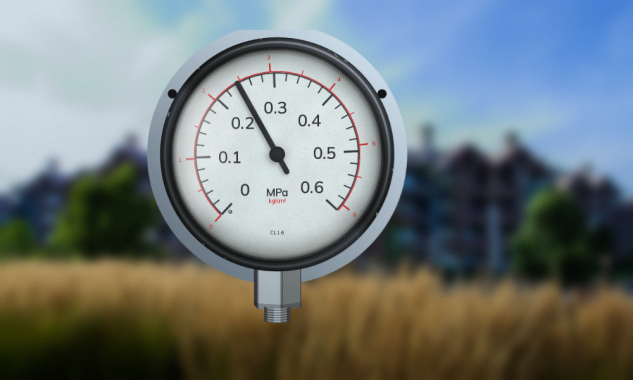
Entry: {"value": 0.24, "unit": "MPa"}
